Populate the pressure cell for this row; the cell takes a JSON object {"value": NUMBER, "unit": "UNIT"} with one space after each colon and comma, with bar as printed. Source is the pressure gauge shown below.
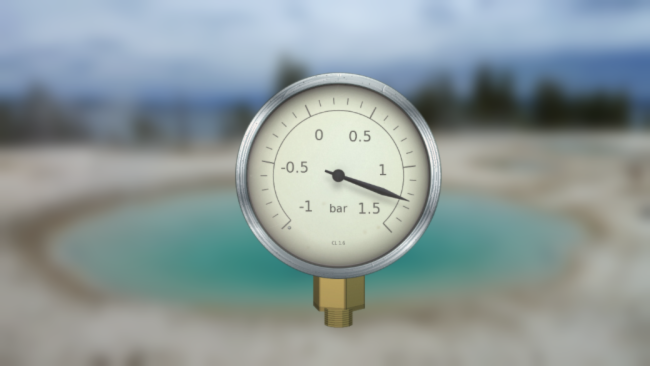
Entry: {"value": 1.25, "unit": "bar"}
